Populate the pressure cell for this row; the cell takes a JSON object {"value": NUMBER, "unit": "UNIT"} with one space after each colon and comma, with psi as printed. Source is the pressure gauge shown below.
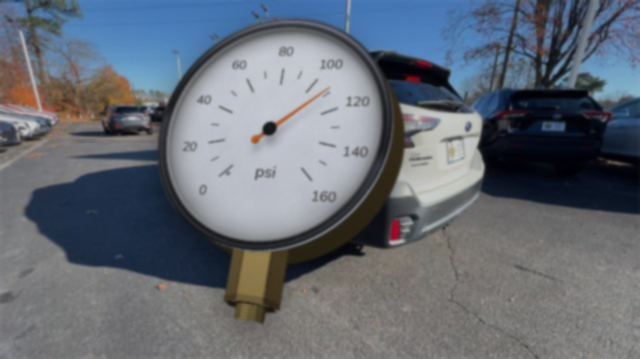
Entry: {"value": 110, "unit": "psi"}
